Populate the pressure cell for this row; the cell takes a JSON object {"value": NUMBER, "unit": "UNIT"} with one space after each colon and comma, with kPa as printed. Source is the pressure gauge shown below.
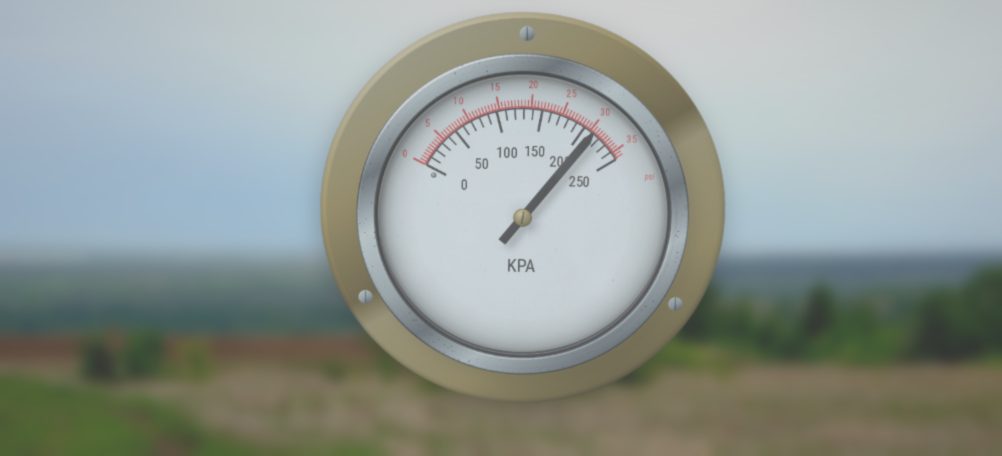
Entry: {"value": 210, "unit": "kPa"}
